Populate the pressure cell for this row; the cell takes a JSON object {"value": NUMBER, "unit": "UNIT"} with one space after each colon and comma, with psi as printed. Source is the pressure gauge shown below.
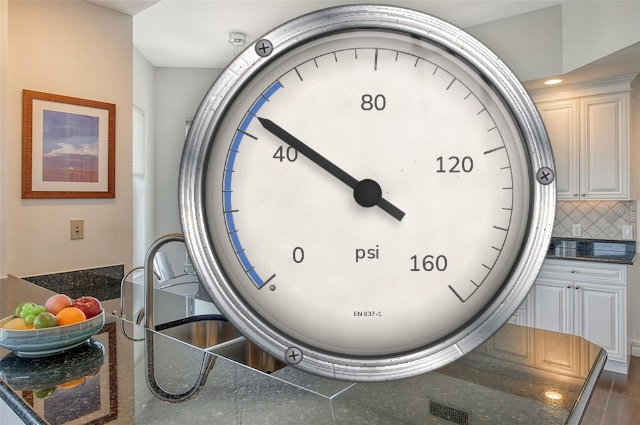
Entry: {"value": 45, "unit": "psi"}
